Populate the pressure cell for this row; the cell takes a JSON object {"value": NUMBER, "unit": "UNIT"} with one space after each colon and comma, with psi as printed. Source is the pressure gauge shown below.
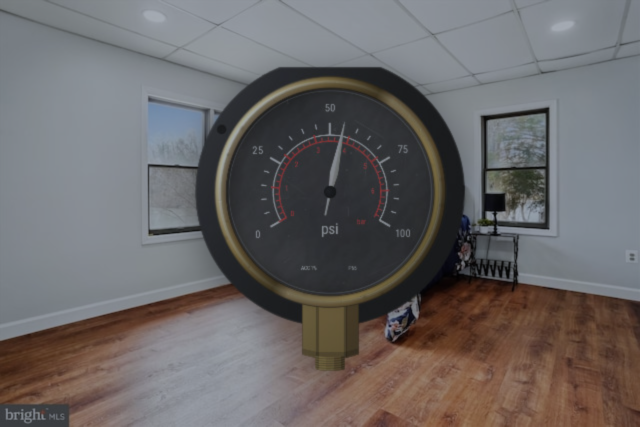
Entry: {"value": 55, "unit": "psi"}
